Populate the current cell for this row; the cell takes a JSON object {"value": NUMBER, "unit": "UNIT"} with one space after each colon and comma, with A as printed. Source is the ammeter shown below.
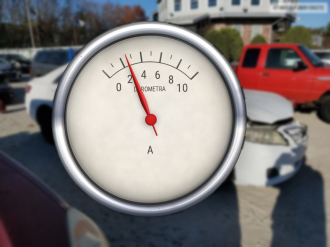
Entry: {"value": 2.5, "unit": "A"}
